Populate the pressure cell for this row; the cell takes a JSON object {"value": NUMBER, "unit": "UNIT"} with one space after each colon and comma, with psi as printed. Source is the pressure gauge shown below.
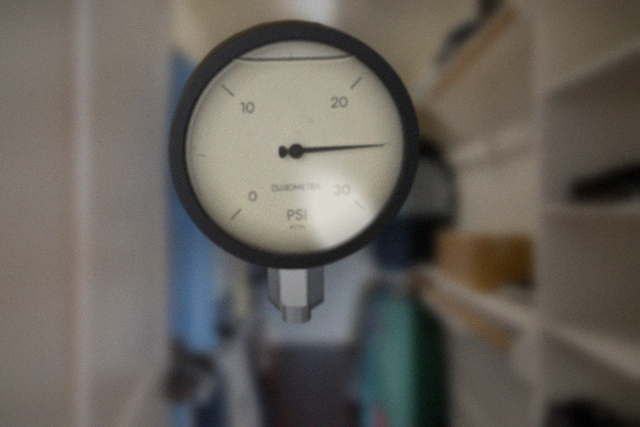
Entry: {"value": 25, "unit": "psi"}
